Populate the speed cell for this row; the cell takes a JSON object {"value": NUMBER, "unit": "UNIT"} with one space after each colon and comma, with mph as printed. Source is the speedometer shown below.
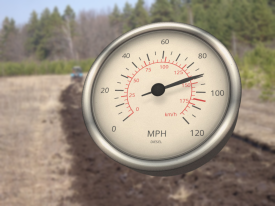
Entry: {"value": 90, "unit": "mph"}
